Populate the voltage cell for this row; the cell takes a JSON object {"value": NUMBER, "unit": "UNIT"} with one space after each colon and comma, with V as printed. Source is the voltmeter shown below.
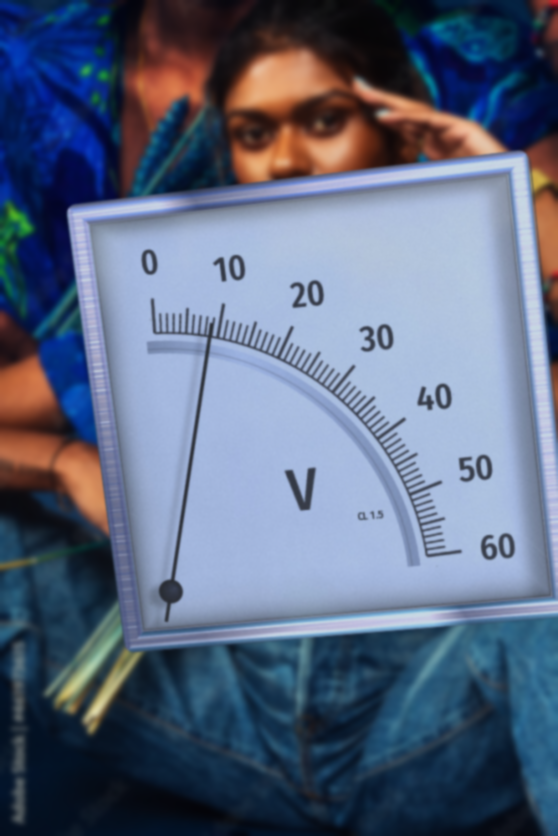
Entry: {"value": 9, "unit": "V"}
